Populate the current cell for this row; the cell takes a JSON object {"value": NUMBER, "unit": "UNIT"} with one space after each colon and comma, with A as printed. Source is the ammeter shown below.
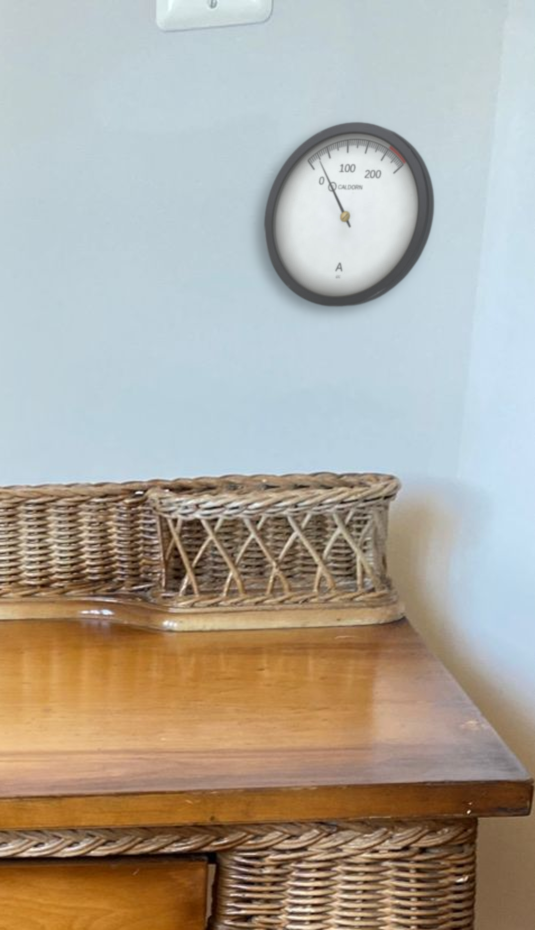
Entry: {"value": 25, "unit": "A"}
